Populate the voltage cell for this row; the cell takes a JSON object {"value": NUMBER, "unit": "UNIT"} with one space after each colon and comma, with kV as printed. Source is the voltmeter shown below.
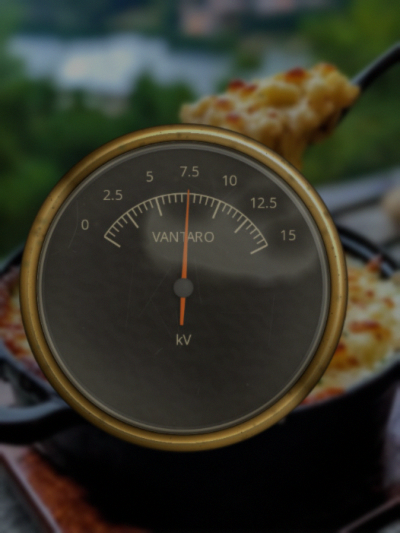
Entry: {"value": 7.5, "unit": "kV"}
